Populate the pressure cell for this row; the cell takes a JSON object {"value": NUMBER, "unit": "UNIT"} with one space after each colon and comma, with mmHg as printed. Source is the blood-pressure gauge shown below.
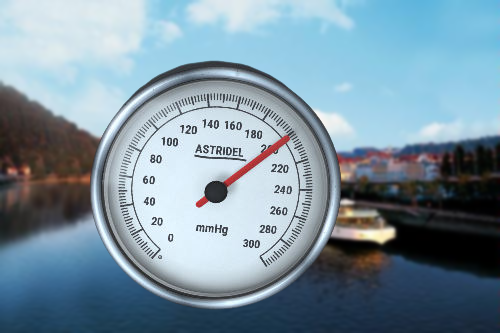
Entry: {"value": 200, "unit": "mmHg"}
